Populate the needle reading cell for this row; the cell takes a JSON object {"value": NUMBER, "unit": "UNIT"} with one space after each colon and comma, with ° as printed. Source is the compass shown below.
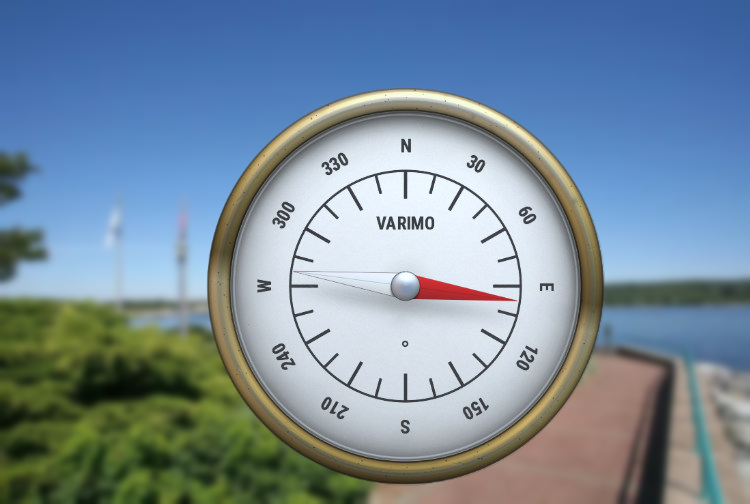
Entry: {"value": 97.5, "unit": "°"}
